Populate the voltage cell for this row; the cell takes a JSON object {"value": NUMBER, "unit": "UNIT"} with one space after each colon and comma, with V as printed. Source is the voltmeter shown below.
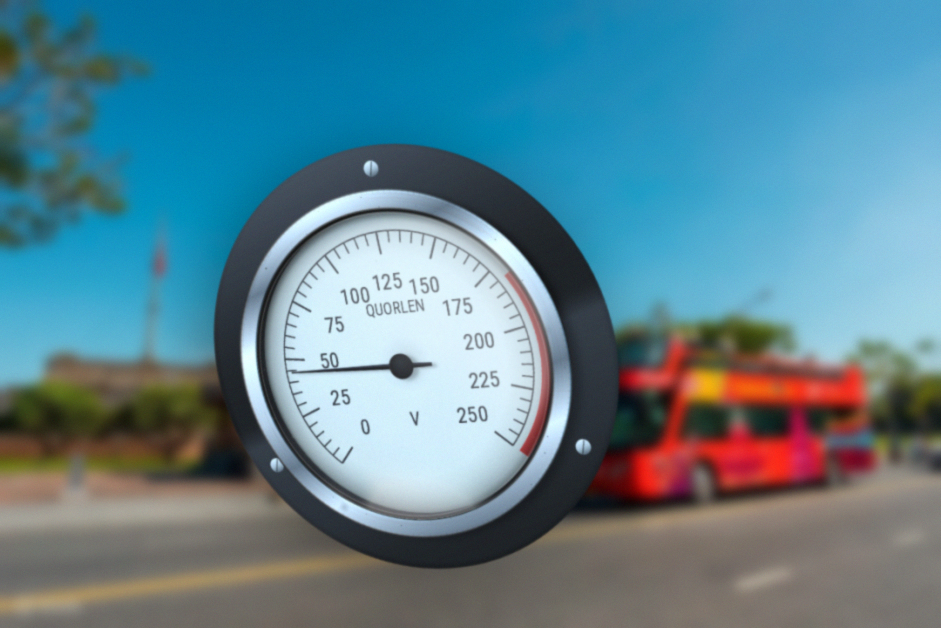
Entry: {"value": 45, "unit": "V"}
